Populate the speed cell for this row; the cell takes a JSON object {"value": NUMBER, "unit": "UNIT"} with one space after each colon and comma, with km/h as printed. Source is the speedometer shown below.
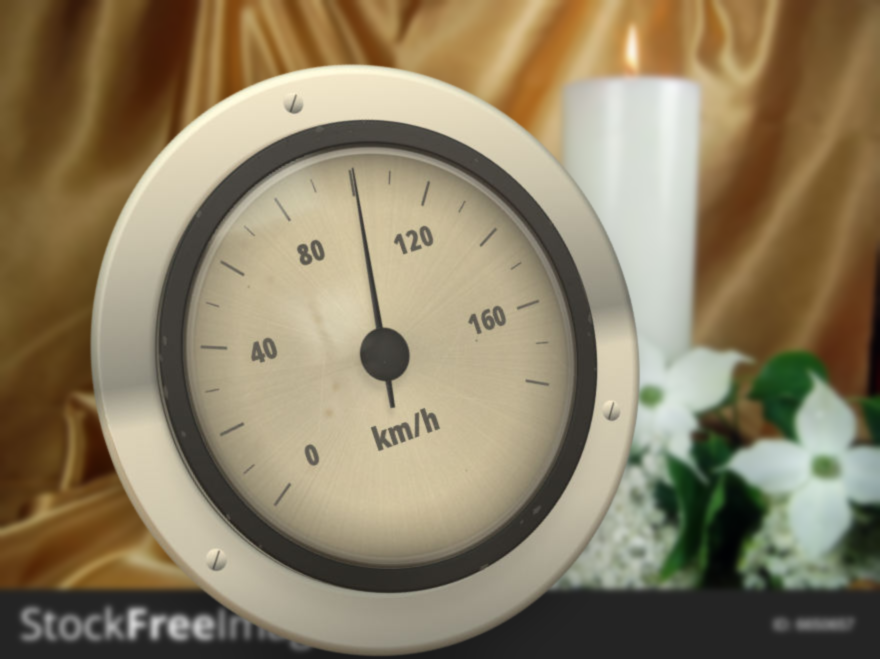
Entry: {"value": 100, "unit": "km/h"}
